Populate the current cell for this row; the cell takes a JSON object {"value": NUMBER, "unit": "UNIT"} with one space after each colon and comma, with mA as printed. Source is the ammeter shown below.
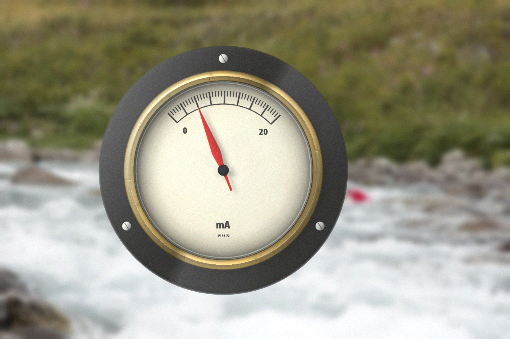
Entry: {"value": 5, "unit": "mA"}
